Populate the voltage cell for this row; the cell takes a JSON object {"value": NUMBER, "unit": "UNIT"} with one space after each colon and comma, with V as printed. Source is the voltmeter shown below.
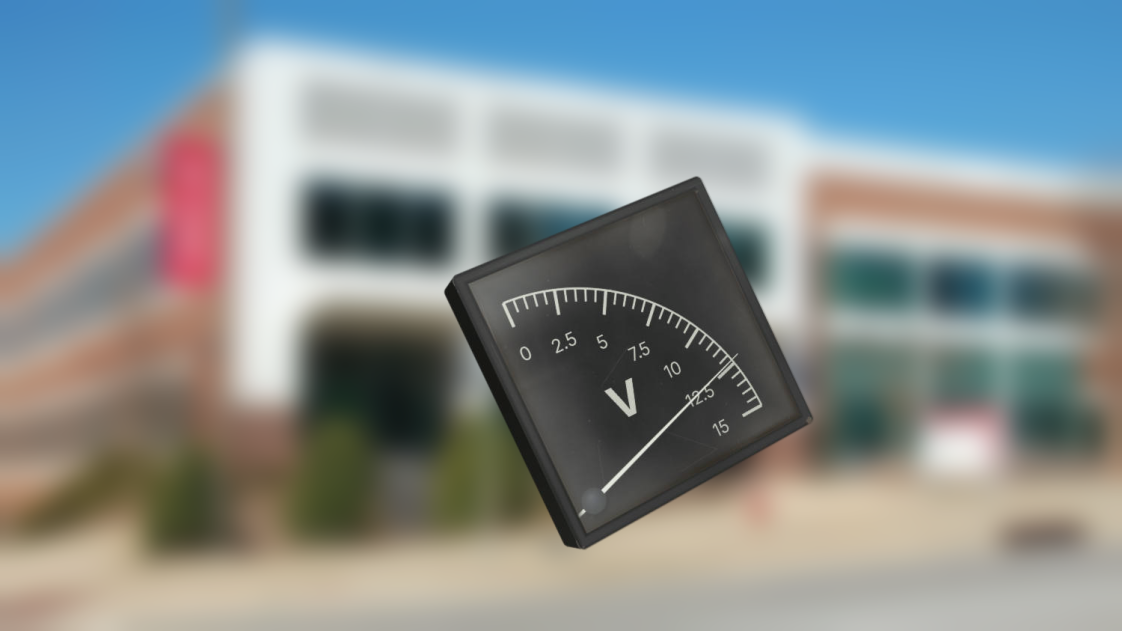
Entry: {"value": 12.25, "unit": "V"}
